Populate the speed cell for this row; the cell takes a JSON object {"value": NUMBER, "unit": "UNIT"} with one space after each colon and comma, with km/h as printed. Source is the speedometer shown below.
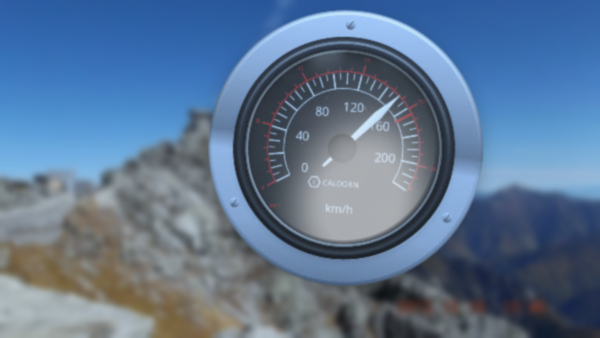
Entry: {"value": 150, "unit": "km/h"}
